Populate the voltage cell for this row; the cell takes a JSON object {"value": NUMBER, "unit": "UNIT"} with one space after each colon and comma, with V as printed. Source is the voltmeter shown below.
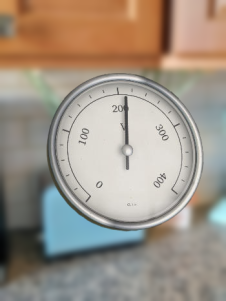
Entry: {"value": 210, "unit": "V"}
